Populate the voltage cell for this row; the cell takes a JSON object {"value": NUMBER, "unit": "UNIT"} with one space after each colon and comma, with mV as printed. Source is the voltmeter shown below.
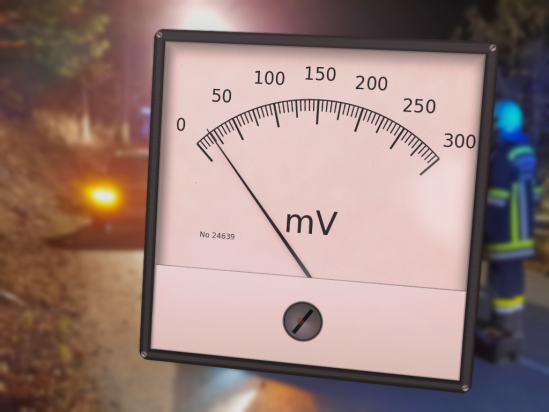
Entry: {"value": 20, "unit": "mV"}
